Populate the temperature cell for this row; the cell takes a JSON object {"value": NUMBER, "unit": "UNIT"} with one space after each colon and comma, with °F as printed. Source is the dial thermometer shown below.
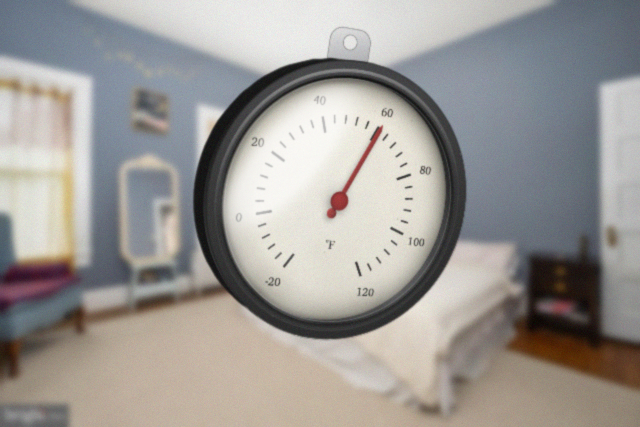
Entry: {"value": 60, "unit": "°F"}
